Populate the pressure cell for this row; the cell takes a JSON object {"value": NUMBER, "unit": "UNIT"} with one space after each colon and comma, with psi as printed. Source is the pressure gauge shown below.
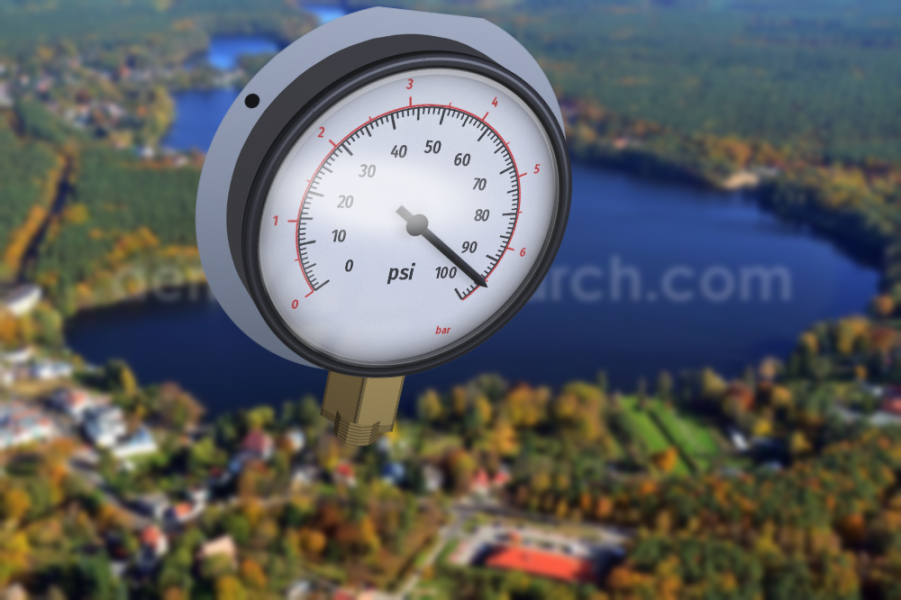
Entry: {"value": 95, "unit": "psi"}
